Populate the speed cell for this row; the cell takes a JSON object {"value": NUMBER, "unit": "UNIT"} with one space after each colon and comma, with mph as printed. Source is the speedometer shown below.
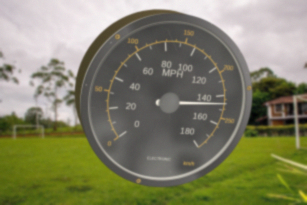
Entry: {"value": 145, "unit": "mph"}
